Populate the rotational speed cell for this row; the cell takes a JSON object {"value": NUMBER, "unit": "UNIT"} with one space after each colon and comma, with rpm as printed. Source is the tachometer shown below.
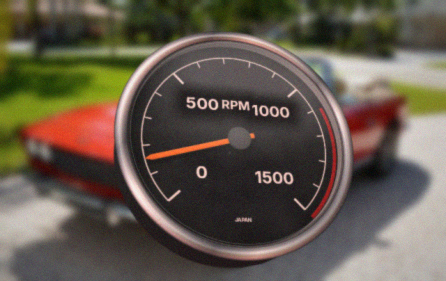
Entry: {"value": 150, "unit": "rpm"}
